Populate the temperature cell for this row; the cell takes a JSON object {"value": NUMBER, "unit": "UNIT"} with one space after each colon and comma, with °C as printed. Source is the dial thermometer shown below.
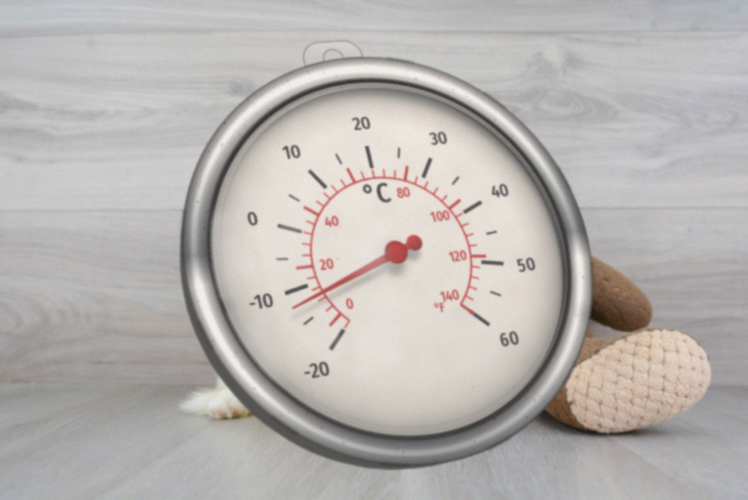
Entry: {"value": -12.5, "unit": "°C"}
